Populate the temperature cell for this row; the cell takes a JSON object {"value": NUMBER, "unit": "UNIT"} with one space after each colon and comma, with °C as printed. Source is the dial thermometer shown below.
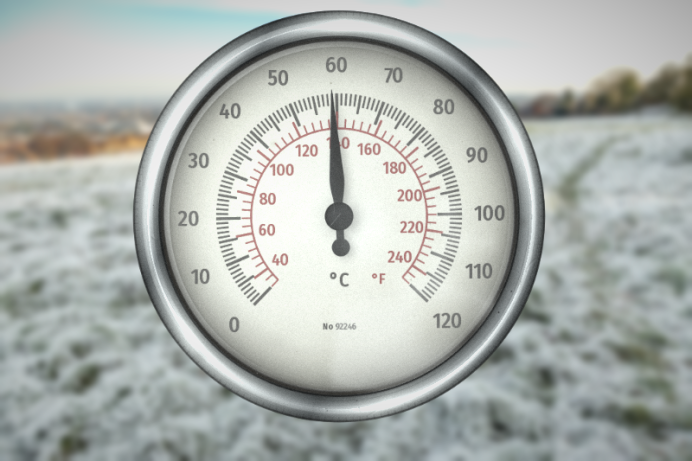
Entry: {"value": 59, "unit": "°C"}
